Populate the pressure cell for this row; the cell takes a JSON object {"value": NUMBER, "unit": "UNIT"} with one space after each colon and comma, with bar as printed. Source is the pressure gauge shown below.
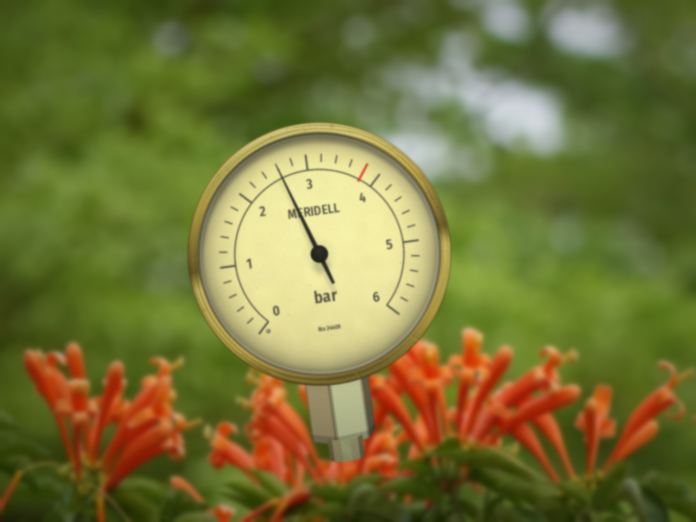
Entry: {"value": 2.6, "unit": "bar"}
